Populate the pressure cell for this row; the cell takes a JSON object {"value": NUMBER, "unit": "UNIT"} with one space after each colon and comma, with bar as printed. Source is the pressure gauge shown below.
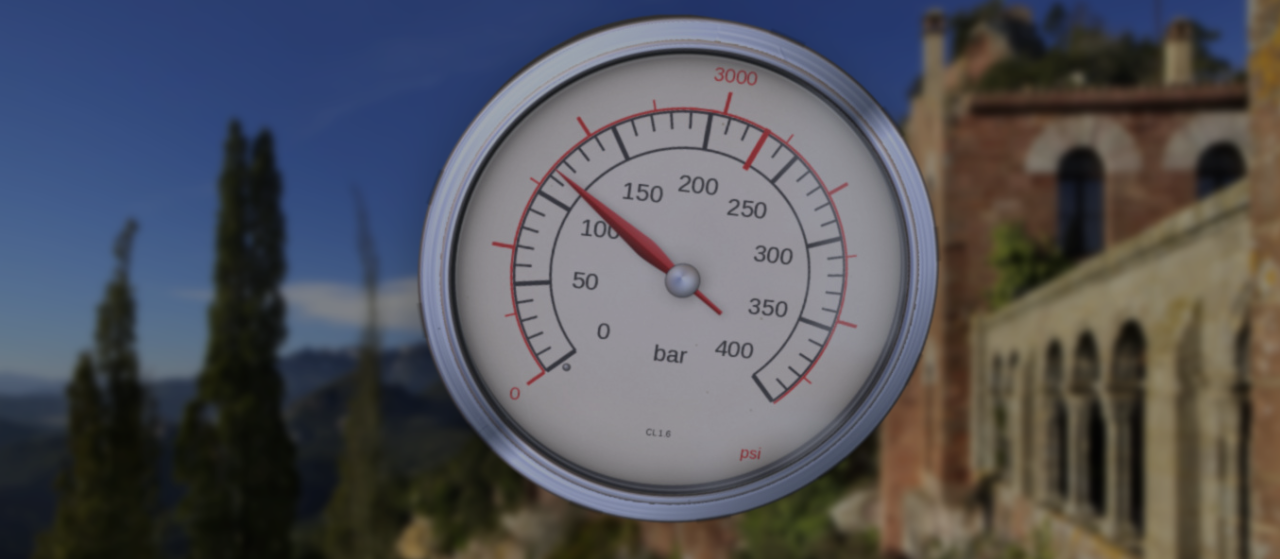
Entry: {"value": 115, "unit": "bar"}
